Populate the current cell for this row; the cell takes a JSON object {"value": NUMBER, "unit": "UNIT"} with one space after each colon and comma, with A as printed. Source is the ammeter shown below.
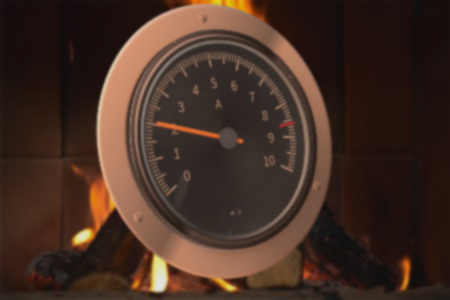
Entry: {"value": 2, "unit": "A"}
